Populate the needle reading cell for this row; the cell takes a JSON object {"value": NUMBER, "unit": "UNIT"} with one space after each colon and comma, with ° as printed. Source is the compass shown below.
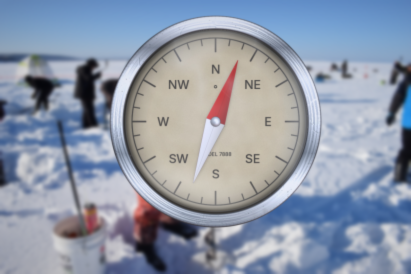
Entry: {"value": 20, "unit": "°"}
